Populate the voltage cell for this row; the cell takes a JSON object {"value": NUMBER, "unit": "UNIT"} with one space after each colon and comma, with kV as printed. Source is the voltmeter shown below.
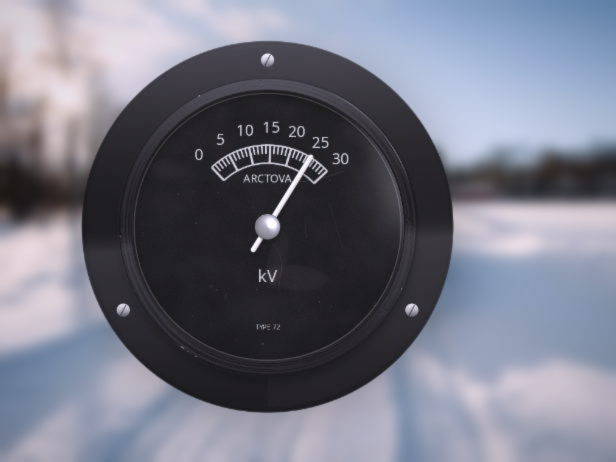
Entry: {"value": 25, "unit": "kV"}
